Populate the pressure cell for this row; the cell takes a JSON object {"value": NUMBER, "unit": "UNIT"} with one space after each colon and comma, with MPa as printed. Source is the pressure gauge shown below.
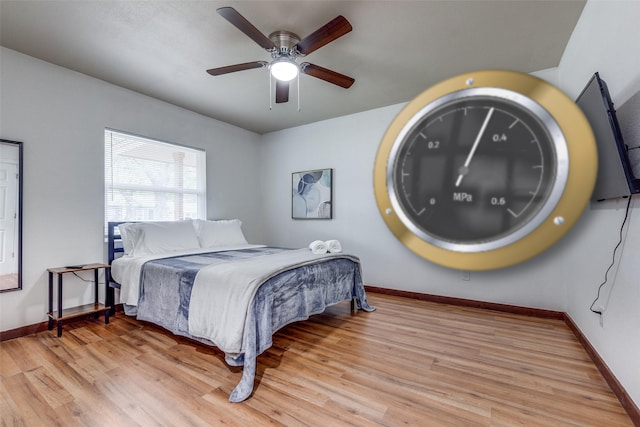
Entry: {"value": 0.35, "unit": "MPa"}
